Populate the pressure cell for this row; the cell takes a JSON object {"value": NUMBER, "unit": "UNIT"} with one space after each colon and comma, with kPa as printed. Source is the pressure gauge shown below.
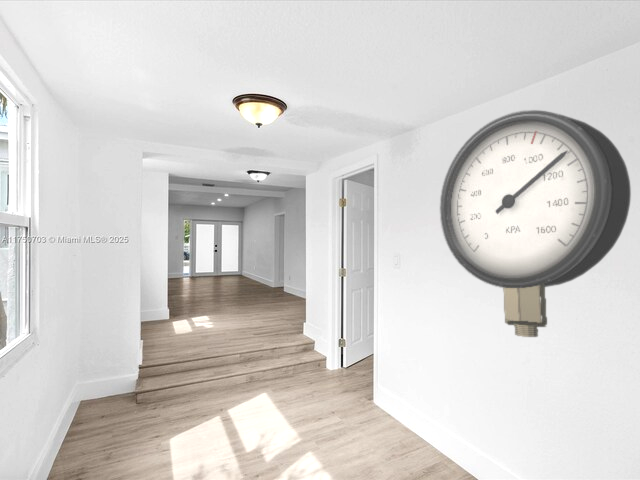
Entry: {"value": 1150, "unit": "kPa"}
